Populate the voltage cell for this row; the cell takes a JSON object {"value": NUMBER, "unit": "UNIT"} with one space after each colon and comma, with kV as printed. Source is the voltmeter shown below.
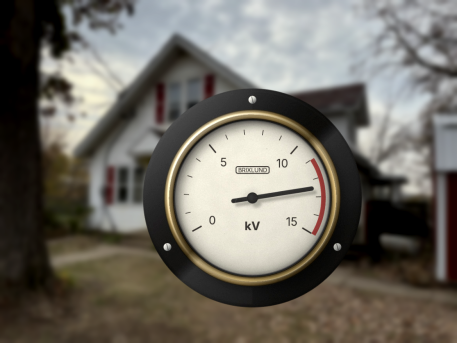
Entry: {"value": 12.5, "unit": "kV"}
